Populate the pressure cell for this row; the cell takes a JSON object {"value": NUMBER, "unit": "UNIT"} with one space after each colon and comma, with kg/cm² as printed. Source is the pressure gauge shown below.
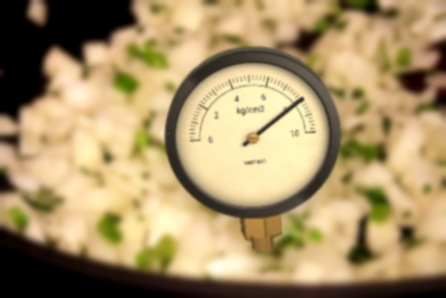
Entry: {"value": 8, "unit": "kg/cm²"}
